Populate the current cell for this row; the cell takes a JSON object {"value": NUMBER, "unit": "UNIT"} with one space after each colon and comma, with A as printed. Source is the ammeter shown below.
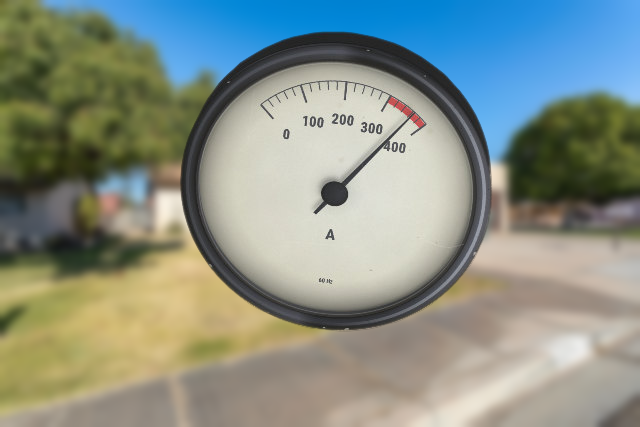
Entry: {"value": 360, "unit": "A"}
